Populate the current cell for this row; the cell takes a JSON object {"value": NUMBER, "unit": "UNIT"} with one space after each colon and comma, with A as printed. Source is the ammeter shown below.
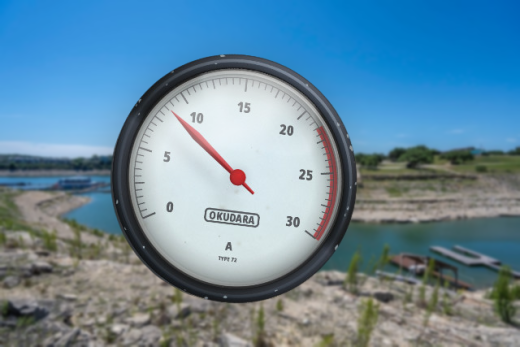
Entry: {"value": 8.5, "unit": "A"}
